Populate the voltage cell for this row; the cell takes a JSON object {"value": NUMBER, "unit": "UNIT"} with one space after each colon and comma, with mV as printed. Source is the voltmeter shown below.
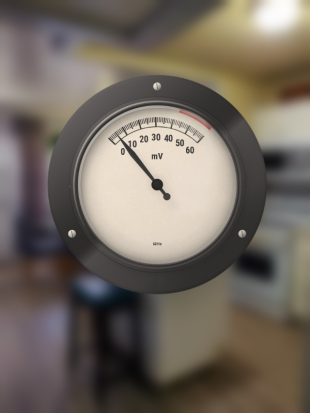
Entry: {"value": 5, "unit": "mV"}
